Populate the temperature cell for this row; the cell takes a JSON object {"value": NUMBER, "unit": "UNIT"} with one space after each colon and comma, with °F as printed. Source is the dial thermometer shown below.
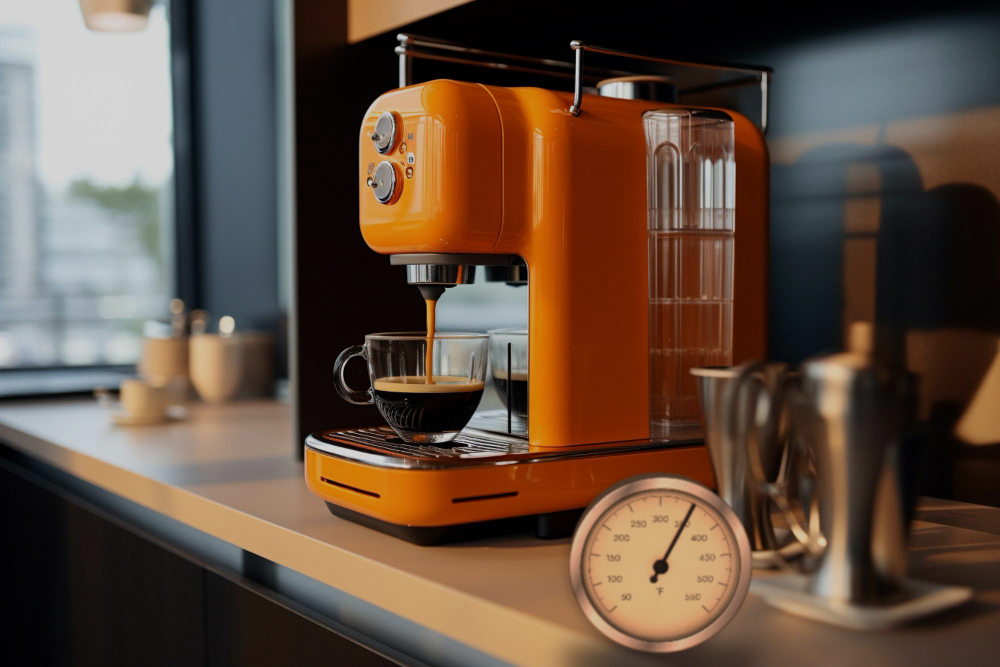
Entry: {"value": 350, "unit": "°F"}
